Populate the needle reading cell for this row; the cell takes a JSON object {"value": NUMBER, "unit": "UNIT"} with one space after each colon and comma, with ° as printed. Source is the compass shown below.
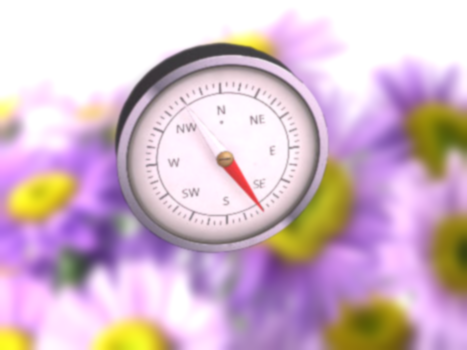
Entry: {"value": 150, "unit": "°"}
